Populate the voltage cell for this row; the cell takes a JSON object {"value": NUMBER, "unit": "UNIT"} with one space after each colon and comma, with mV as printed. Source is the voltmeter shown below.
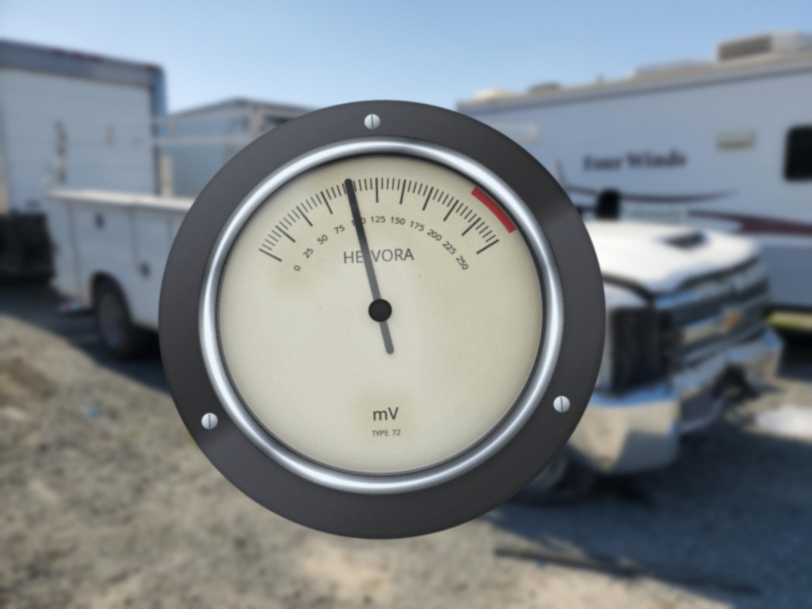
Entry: {"value": 100, "unit": "mV"}
